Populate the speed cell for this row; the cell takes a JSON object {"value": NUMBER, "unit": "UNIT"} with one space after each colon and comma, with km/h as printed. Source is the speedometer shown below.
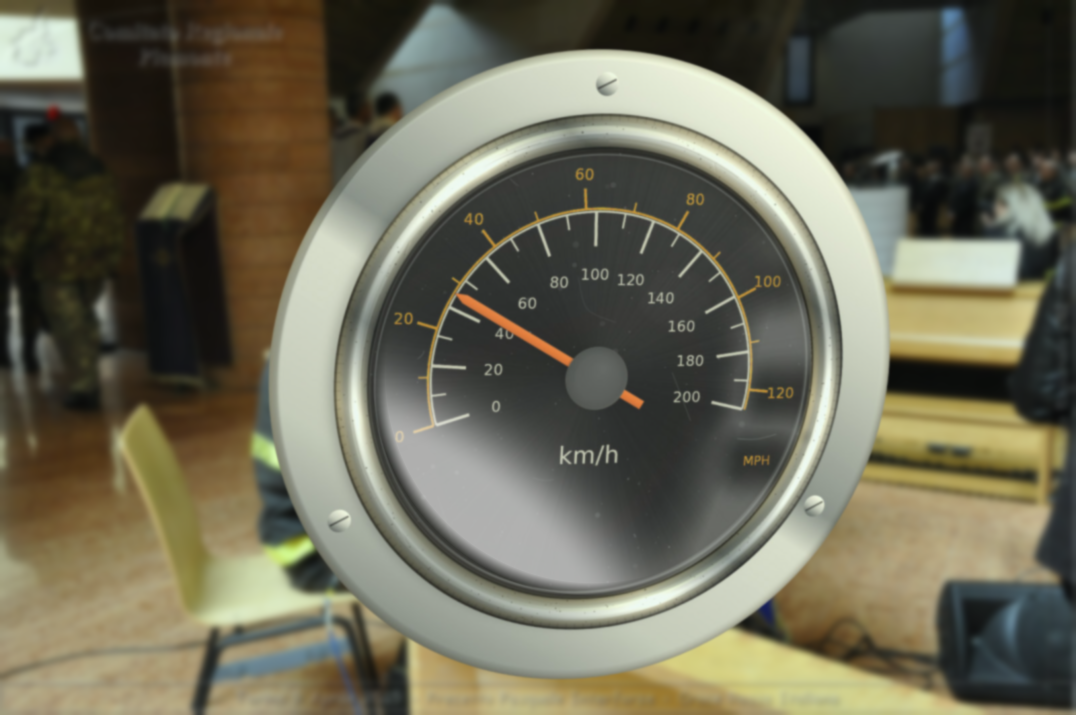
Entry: {"value": 45, "unit": "km/h"}
